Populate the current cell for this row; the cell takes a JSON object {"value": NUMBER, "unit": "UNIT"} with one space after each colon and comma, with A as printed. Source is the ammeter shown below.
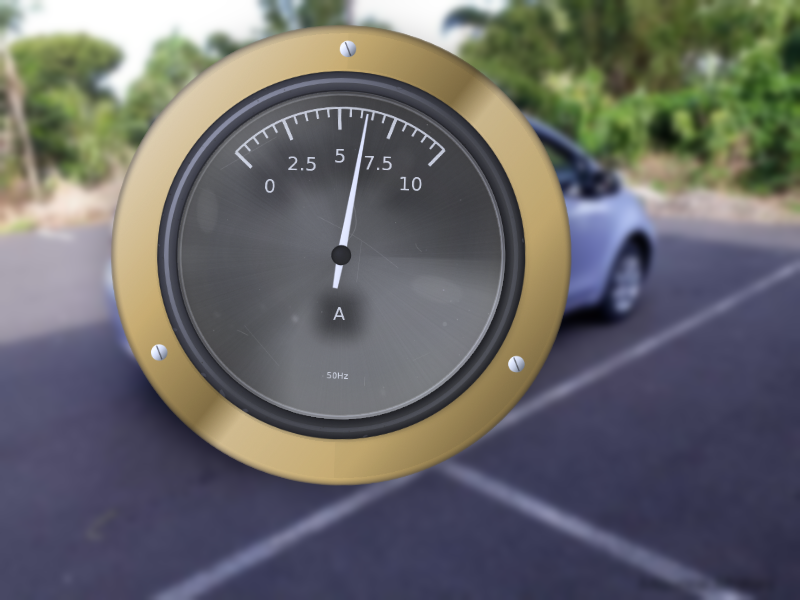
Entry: {"value": 6.25, "unit": "A"}
